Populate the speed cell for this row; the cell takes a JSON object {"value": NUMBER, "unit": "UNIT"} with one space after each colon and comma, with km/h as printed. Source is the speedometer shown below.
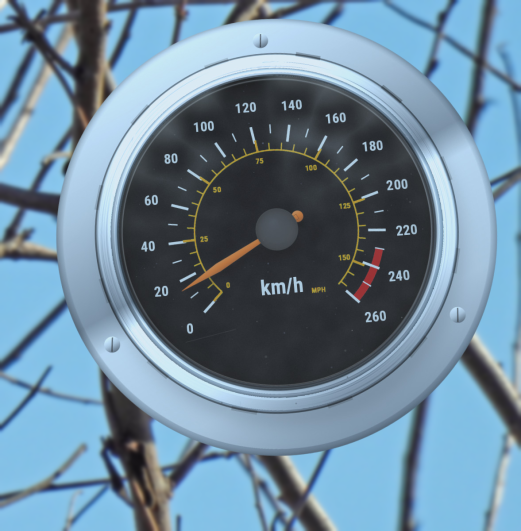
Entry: {"value": 15, "unit": "km/h"}
